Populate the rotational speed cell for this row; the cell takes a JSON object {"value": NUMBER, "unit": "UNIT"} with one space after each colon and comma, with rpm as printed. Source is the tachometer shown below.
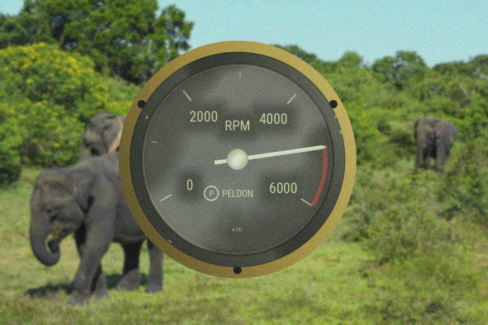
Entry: {"value": 5000, "unit": "rpm"}
